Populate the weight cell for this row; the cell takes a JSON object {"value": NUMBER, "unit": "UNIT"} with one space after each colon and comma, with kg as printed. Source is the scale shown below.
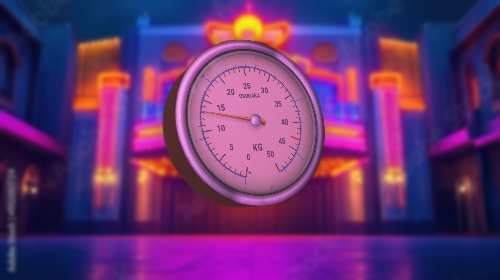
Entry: {"value": 13, "unit": "kg"}
